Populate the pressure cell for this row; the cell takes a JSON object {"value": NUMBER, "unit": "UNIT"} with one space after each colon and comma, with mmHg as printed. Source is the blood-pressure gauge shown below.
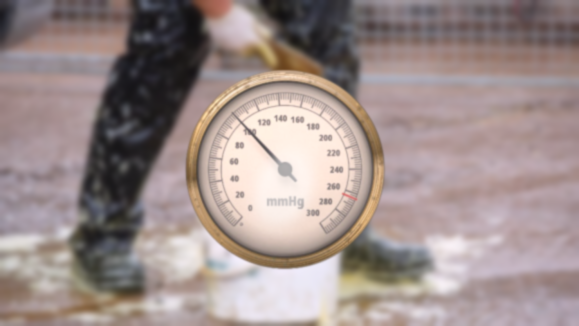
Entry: {"value": 100, "unit": "mmHg"}
